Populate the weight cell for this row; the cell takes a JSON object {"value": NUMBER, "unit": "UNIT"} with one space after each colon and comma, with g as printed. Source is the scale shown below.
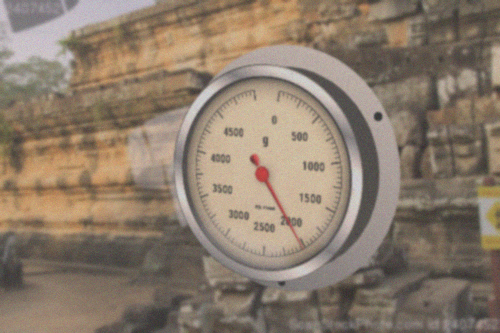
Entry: {"value": 2000, "unit": "g"}
